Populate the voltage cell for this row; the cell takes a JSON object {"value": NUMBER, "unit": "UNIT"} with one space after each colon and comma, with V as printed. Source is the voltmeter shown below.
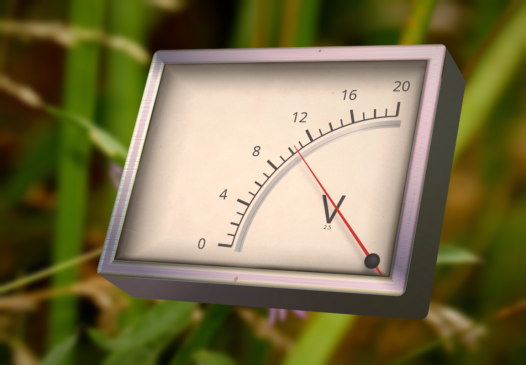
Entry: {"value": 10.5, "unit": "V"}
